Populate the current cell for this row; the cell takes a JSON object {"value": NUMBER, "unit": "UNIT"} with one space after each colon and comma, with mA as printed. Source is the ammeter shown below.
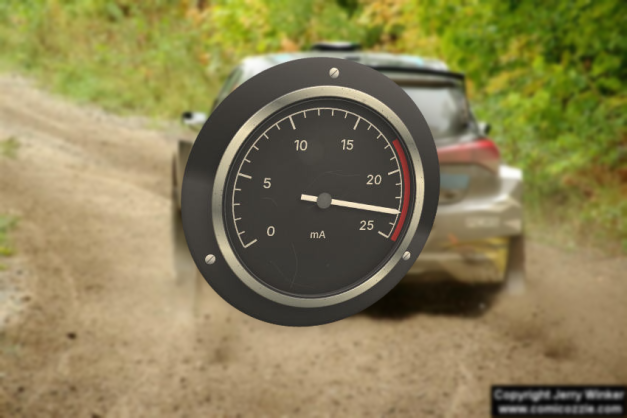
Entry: {"value": 23, "unit": "mA"}
